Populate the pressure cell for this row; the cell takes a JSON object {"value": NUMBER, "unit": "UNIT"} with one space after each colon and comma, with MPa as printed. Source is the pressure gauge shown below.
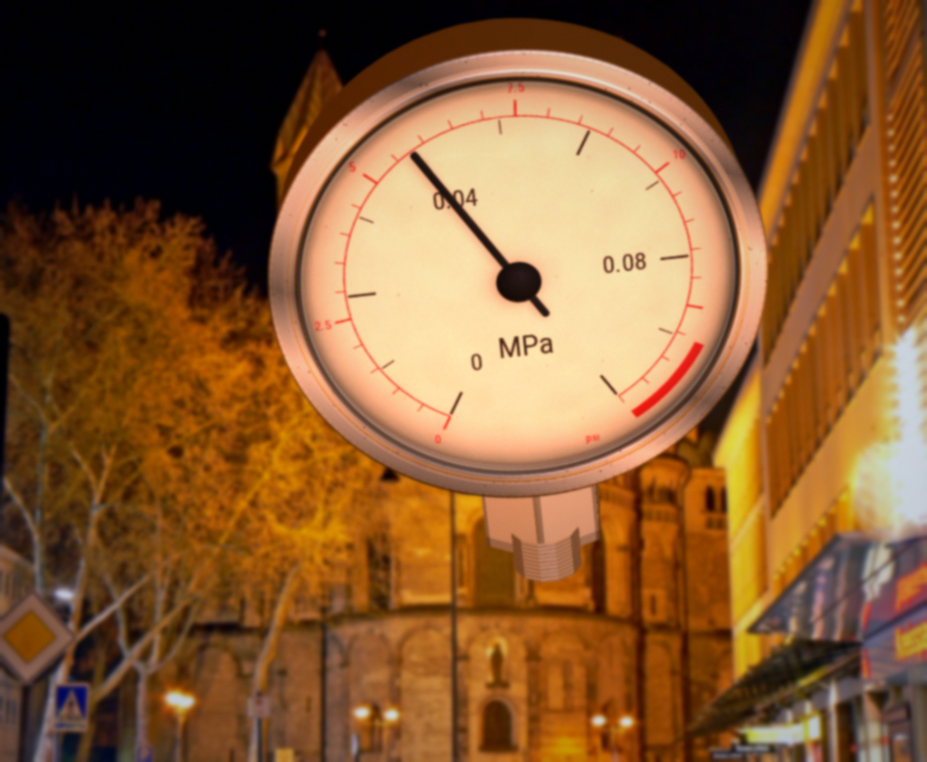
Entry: {"value": 0.04, "unit": "MPa"}
